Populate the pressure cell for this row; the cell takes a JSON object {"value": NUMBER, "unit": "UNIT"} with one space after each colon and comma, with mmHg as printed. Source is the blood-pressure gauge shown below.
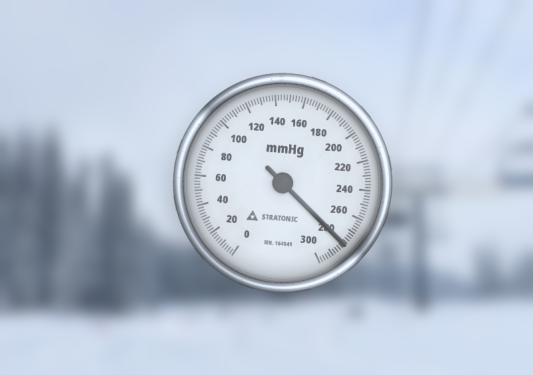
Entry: {"value": 280, "unit": "mmHg"}
